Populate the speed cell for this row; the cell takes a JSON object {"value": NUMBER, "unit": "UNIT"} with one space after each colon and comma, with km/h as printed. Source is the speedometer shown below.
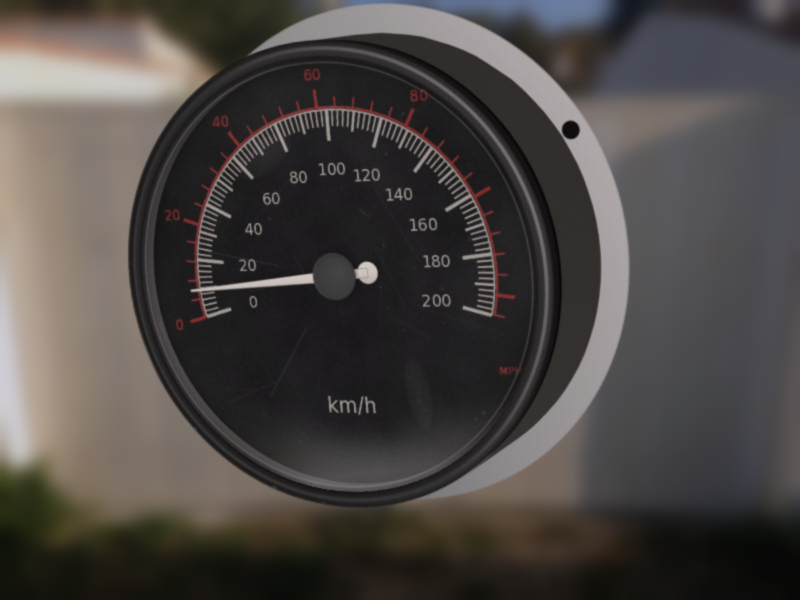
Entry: {"value": 10, "unit": "km/h"}
